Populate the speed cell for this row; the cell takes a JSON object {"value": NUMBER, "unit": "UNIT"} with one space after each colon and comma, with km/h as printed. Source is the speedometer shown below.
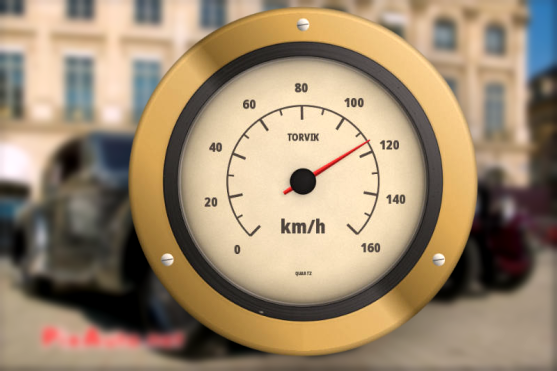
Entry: {"value": 115, "unit": "km/h"}
